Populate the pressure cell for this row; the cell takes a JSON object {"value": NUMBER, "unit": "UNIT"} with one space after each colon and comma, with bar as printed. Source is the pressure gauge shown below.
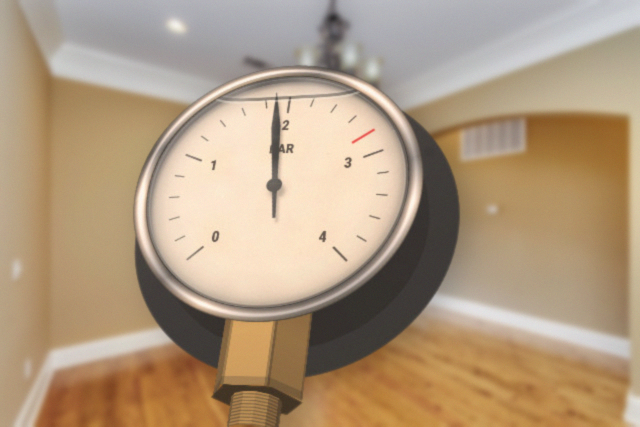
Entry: {"value": 1.9, "unit": "bar"}
